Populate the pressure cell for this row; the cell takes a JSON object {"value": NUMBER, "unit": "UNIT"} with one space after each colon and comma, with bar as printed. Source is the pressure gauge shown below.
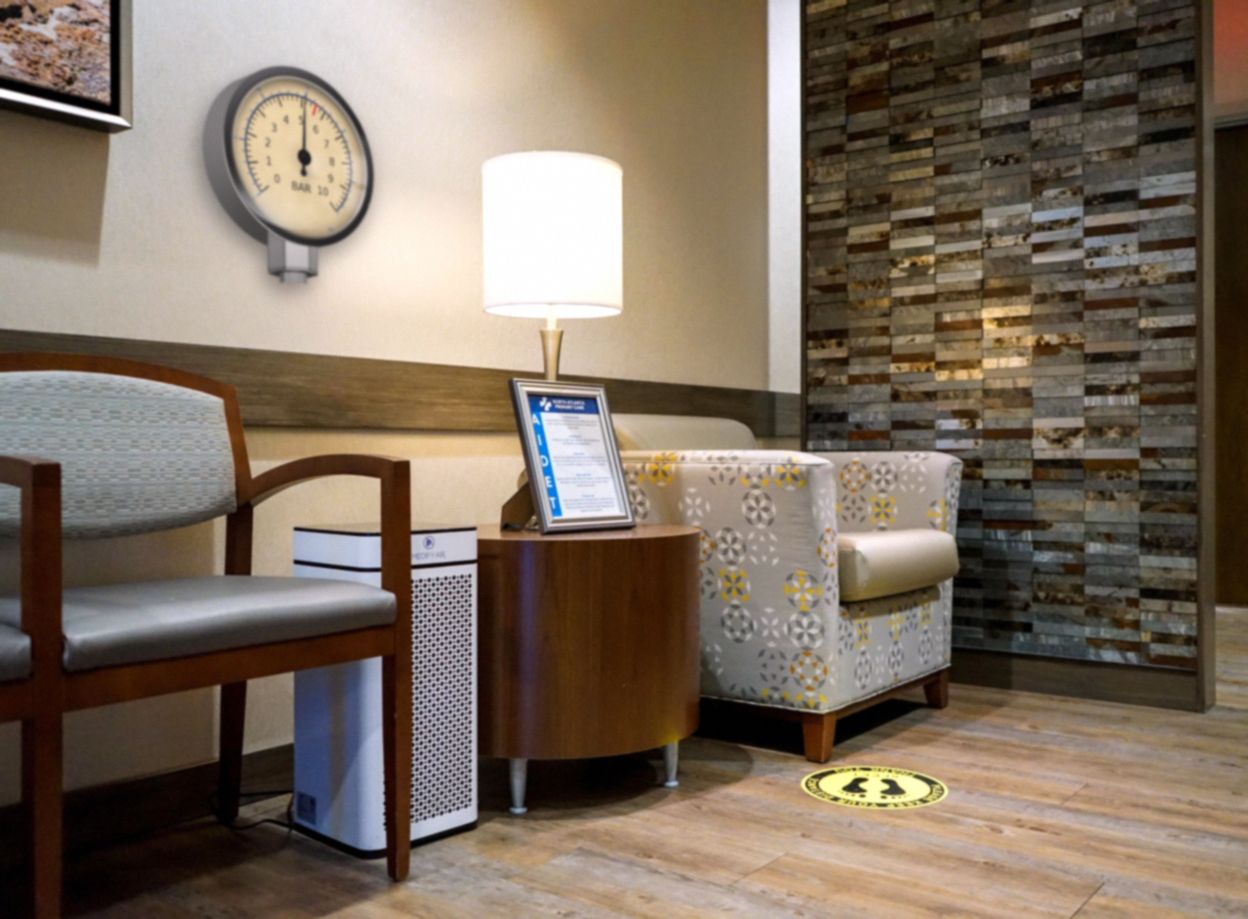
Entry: {"value": 5, "unit": "bar"}
